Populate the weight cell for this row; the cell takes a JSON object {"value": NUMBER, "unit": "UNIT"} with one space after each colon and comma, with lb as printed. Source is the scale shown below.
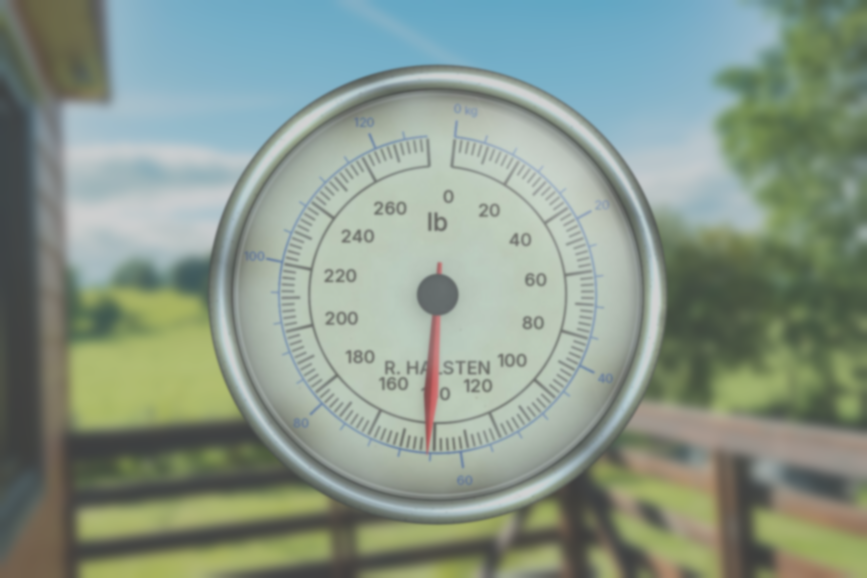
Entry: {"value": 142, "unit": "lb"}
